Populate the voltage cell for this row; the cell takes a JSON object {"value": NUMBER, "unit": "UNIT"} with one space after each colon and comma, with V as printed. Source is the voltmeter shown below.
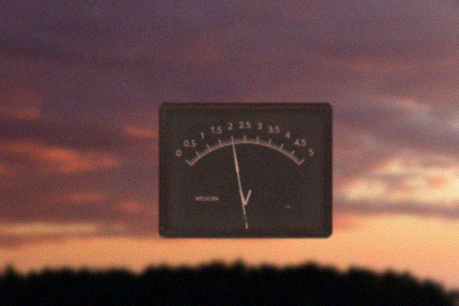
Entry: {"value": 2, "unit": "V"}
